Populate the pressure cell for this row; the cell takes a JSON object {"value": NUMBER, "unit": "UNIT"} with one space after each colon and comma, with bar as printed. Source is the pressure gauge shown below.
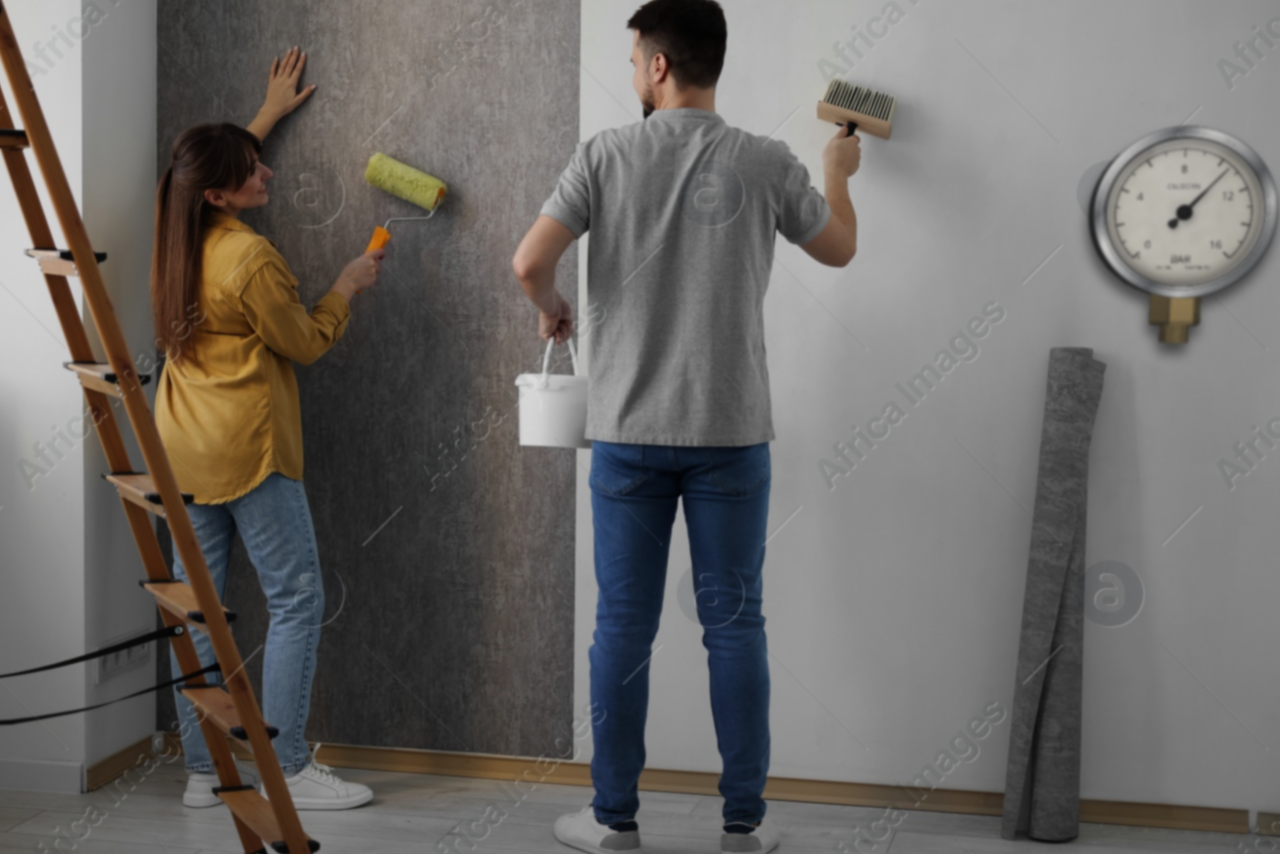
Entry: {"value": 10.5, "unit": "bar"}
